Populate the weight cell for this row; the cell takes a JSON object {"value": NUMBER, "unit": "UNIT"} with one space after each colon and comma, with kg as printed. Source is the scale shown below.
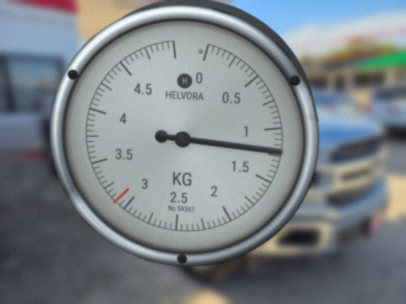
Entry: {"value": 1.2, "unit": "kg"}
